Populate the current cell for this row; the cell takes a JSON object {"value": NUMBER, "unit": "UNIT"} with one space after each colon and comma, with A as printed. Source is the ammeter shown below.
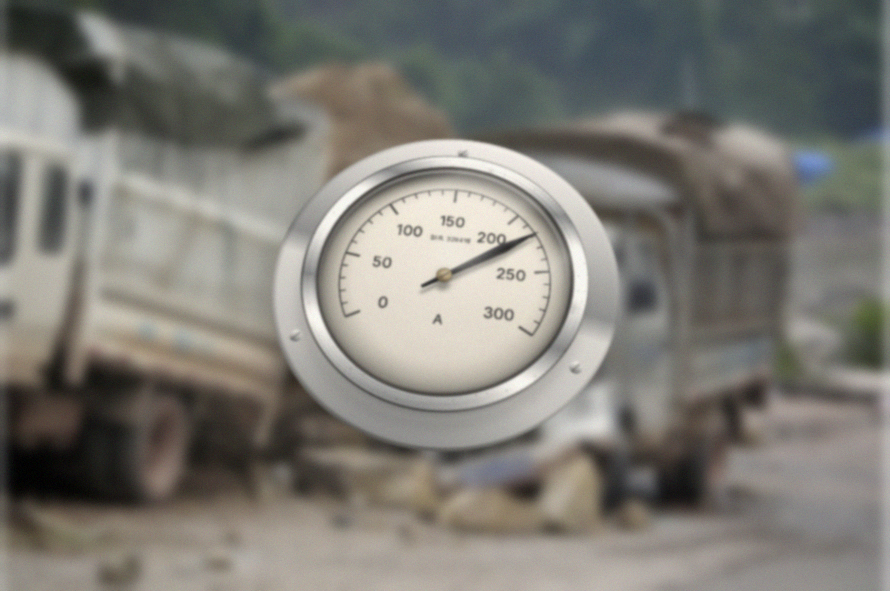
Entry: {"value": 220, "unit": "A"}
